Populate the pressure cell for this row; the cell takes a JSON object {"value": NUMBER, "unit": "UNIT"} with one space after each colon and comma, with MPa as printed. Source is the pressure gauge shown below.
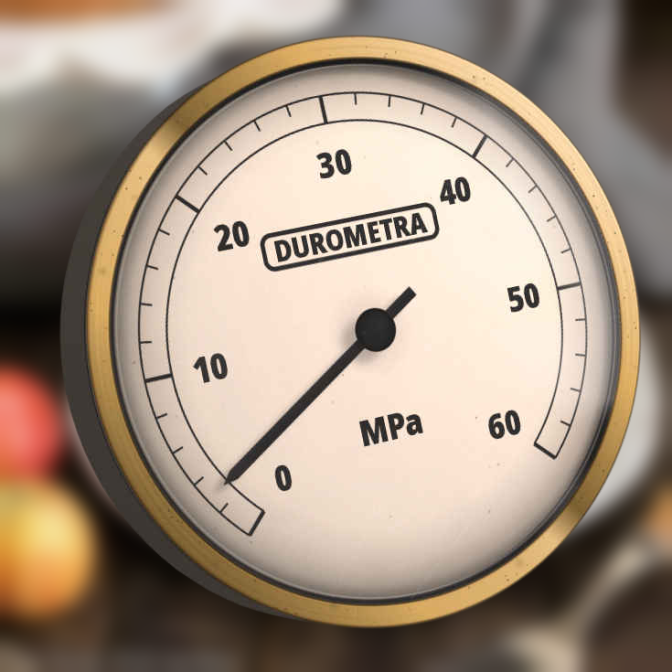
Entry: {"value": 3, "unit": "MPa"}
